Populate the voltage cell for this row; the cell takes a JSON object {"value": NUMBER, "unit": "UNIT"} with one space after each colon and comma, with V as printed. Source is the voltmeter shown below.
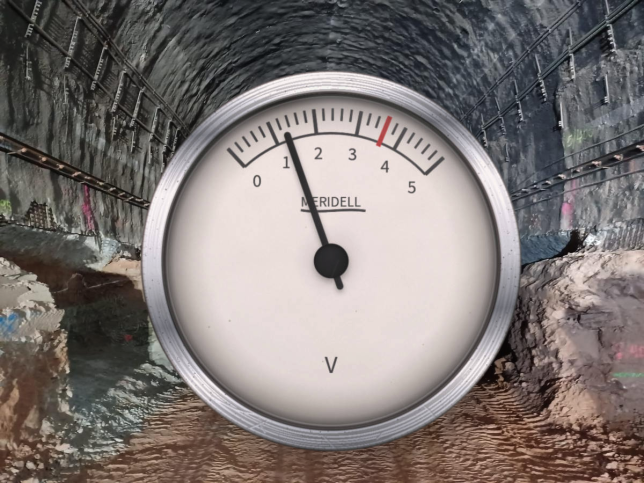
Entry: {"value": 1.3, "unit": "V"}
